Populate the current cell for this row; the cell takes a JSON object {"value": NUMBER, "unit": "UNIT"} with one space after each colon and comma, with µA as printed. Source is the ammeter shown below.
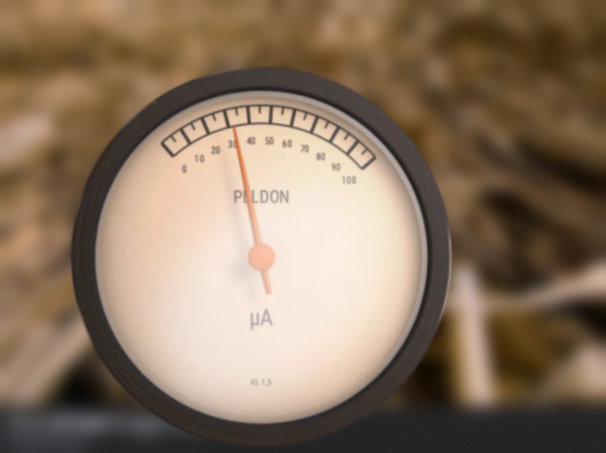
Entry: {"value": 32.5, "unit": "µA"}
